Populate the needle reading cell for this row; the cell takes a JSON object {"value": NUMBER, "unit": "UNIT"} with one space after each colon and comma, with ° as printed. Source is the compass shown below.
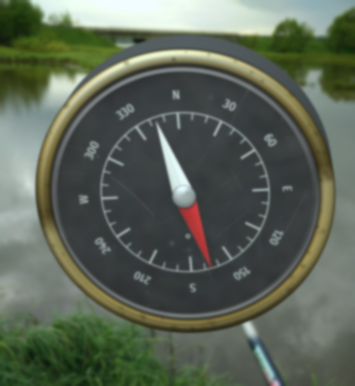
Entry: {"value": 165, "unit": "°"}
